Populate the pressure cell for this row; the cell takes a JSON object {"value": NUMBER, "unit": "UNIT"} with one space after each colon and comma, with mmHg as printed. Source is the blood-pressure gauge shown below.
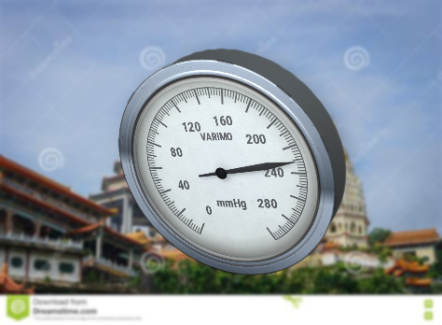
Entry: {"value": 230, "unit": "mmHg"}
